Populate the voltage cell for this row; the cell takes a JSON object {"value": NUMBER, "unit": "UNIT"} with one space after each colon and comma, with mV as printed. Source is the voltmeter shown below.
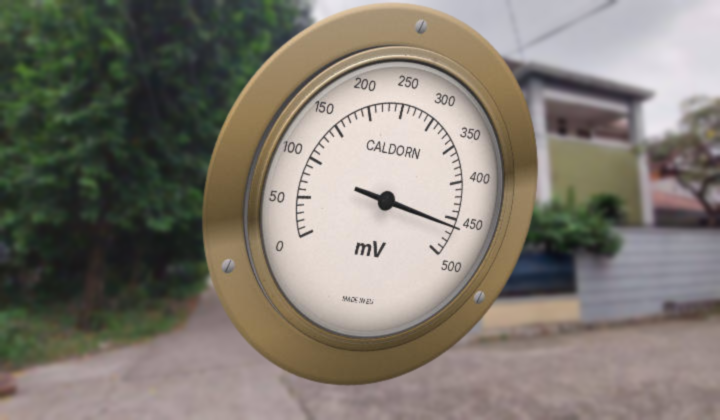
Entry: {"value": 460, "unit": "mV"}
